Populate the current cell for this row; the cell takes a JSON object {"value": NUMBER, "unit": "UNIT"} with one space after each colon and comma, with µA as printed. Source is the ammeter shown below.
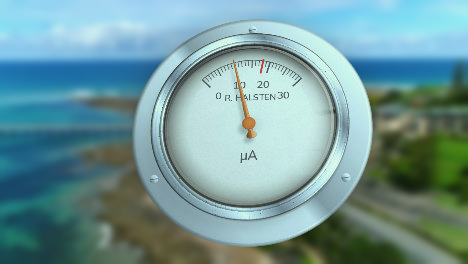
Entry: {"value": 10, "unit": "µA"}
